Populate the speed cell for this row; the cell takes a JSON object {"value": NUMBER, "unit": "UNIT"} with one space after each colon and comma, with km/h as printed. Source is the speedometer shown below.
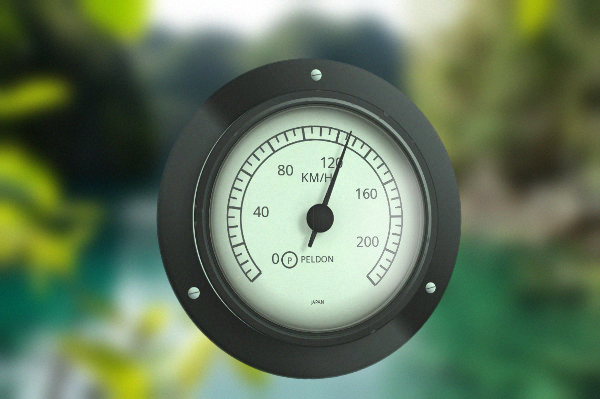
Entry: {"value": 125, "unit": "km/h"}
